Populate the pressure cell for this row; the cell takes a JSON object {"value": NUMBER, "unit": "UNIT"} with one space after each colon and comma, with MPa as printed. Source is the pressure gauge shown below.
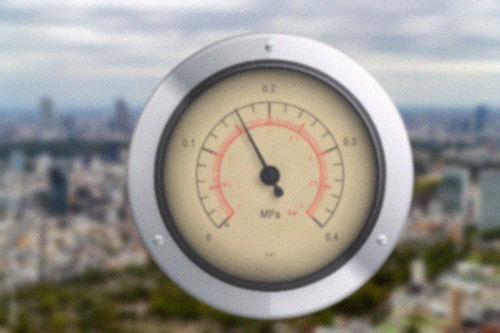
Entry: {"value": 0.16, "unit": "MPa"}
